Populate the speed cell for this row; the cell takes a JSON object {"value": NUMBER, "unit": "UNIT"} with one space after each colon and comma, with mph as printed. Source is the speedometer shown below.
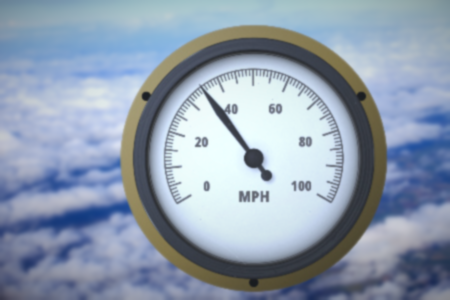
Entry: {"value": 35, "unit": "mph"}
